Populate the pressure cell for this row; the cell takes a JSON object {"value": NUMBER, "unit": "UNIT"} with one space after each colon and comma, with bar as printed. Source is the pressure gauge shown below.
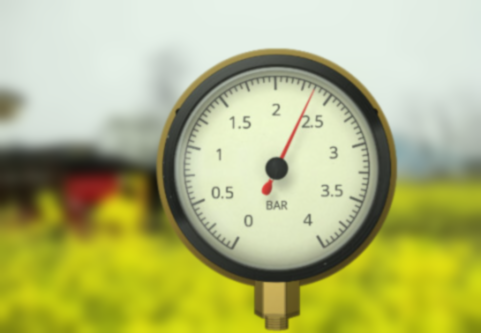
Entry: {"value": 2.35, "unit": "bar"}
